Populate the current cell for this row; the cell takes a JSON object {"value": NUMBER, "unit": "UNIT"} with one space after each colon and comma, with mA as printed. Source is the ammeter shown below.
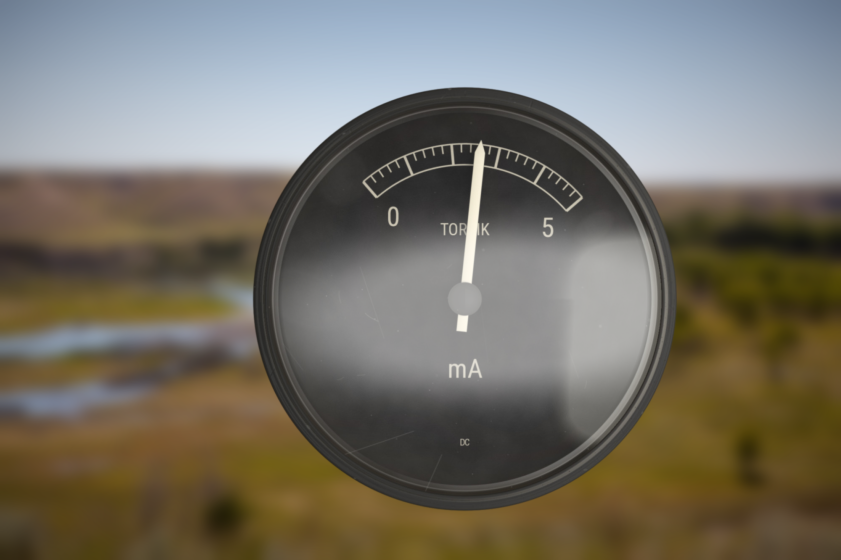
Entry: {"value": 2.6, "unit": "mA"}
